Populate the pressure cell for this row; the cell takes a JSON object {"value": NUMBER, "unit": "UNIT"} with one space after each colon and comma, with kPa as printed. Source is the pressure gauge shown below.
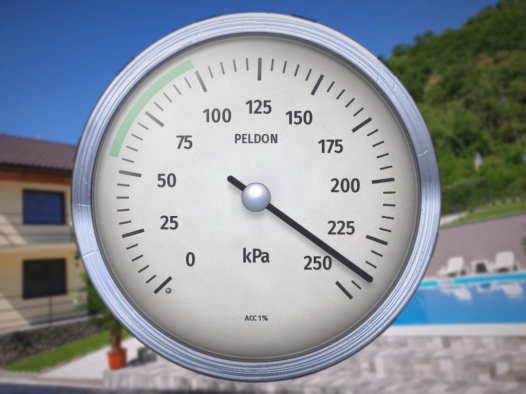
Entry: {"value": 240, "unit": "kPa"}
